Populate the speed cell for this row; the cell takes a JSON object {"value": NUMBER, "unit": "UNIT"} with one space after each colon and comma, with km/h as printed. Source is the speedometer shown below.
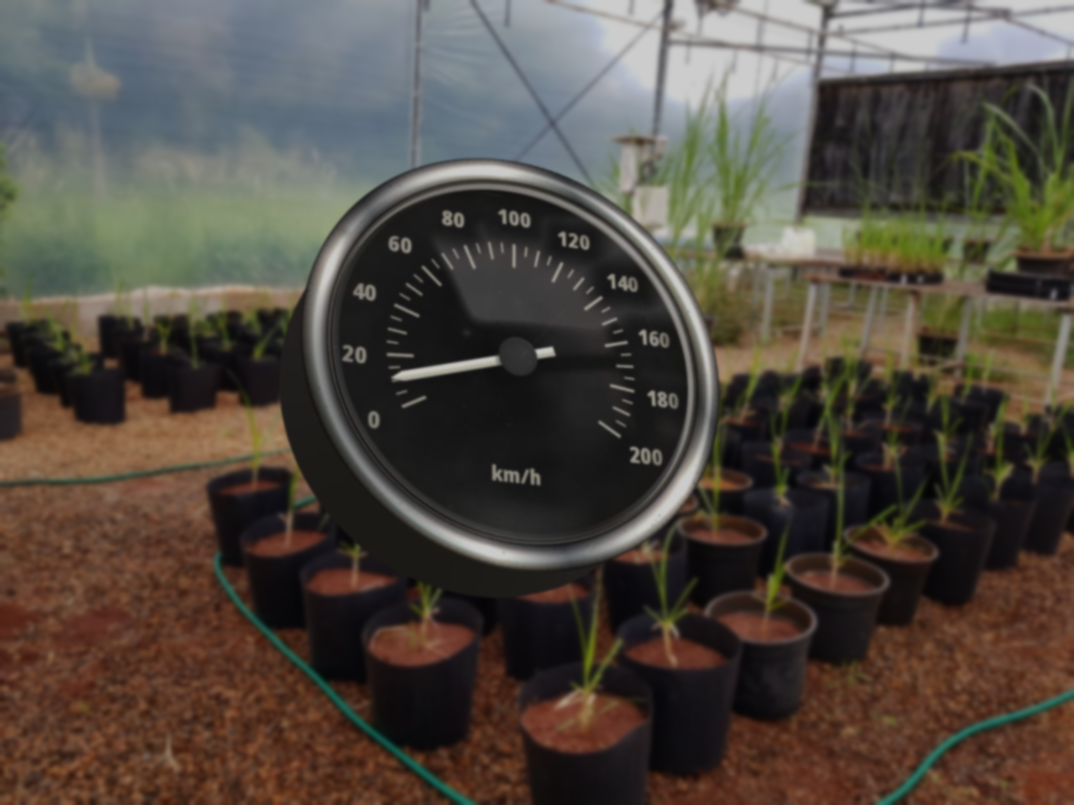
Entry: {"value": 10, "unit": "km/h"}
